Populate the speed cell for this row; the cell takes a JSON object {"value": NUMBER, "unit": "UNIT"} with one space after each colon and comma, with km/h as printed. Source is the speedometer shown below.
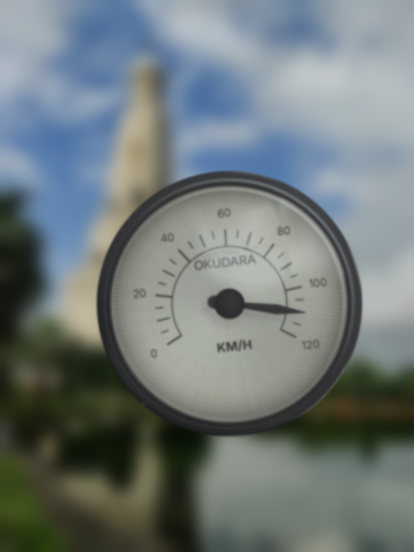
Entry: {"value": 110, "unit": "km/h"}
